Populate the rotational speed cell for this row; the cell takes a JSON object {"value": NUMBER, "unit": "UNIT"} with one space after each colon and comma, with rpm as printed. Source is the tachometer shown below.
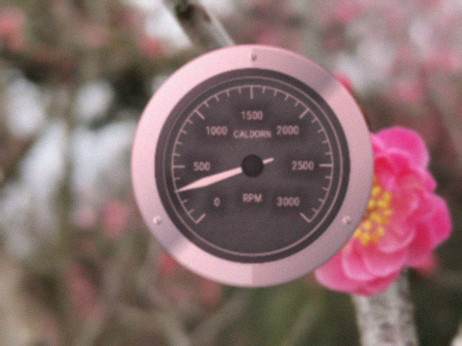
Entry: {"value": 300, "unit": "rpm"}
